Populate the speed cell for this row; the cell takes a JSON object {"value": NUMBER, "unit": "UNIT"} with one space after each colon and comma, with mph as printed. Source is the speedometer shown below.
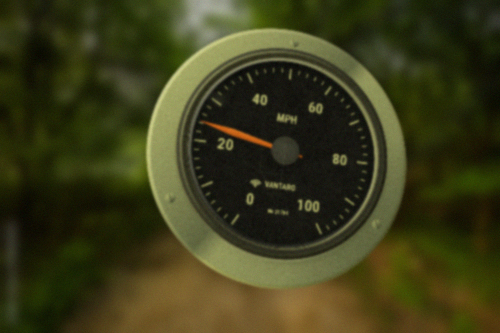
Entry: {"value": 24, "unit": "mph"}
